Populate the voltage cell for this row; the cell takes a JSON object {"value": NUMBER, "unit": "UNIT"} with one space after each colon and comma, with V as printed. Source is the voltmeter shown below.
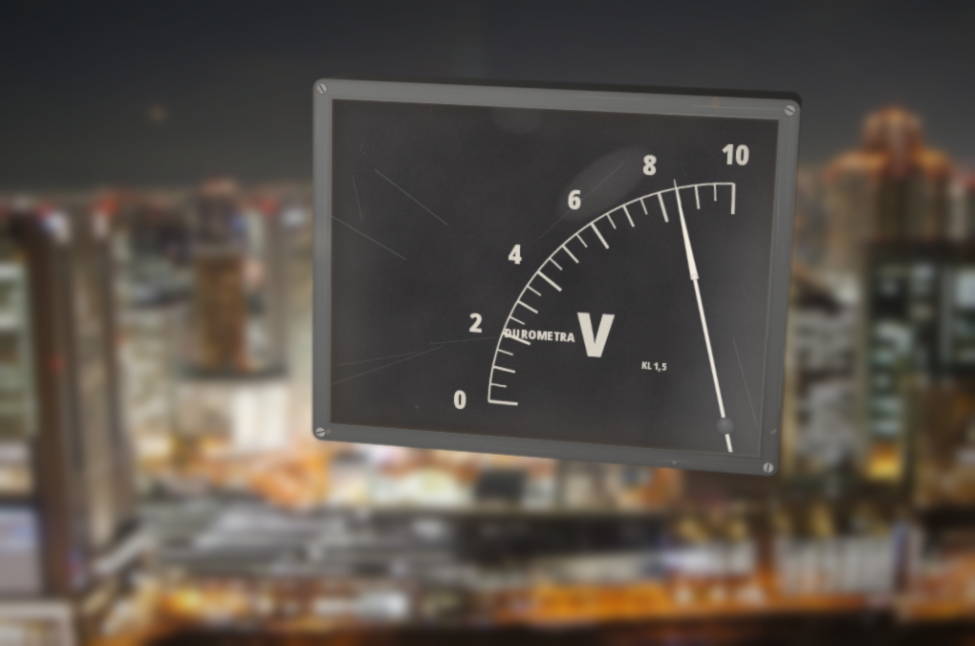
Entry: {"value": 8.5, "unit": "V"}
